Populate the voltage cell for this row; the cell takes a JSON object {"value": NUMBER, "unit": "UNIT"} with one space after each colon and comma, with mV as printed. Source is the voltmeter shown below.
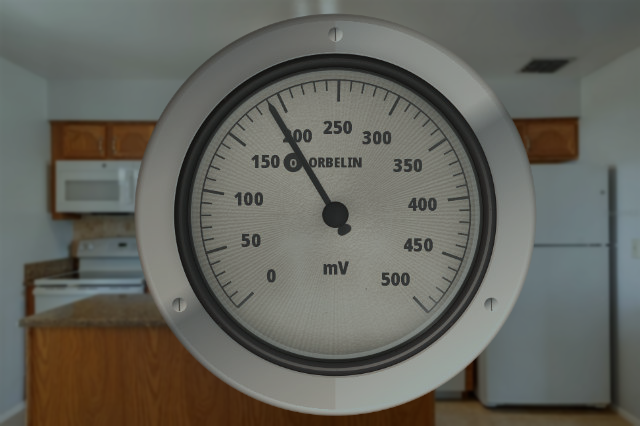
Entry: {"value": 190, "unit": "mV"}
